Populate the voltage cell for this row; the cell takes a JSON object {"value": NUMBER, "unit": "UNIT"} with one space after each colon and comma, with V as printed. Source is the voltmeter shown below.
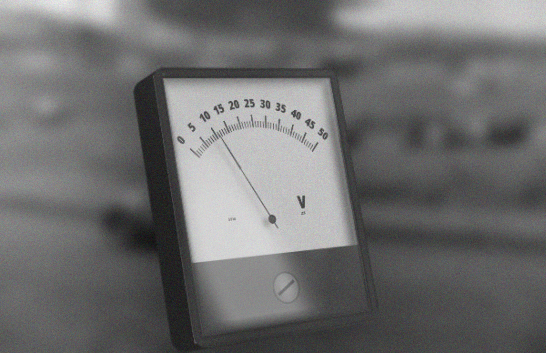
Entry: {"value": 10, "unit": "V"}
